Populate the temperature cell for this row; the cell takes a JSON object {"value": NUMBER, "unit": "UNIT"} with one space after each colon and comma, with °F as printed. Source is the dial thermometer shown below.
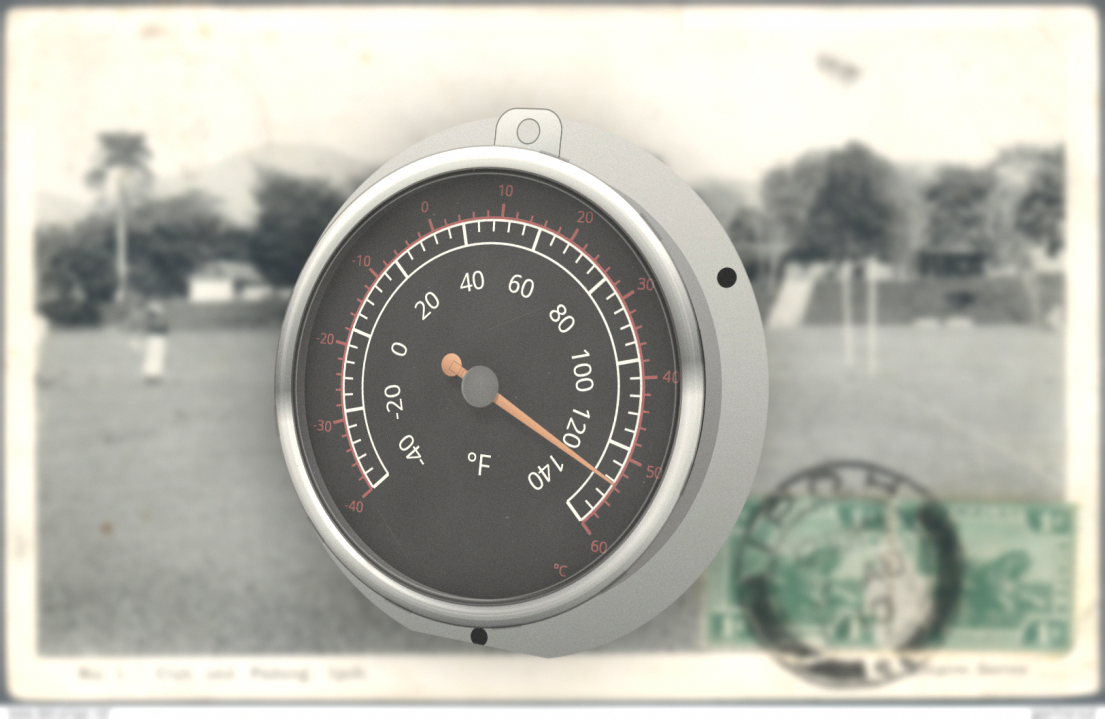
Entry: {"value": 128, "unit": "°F"}
